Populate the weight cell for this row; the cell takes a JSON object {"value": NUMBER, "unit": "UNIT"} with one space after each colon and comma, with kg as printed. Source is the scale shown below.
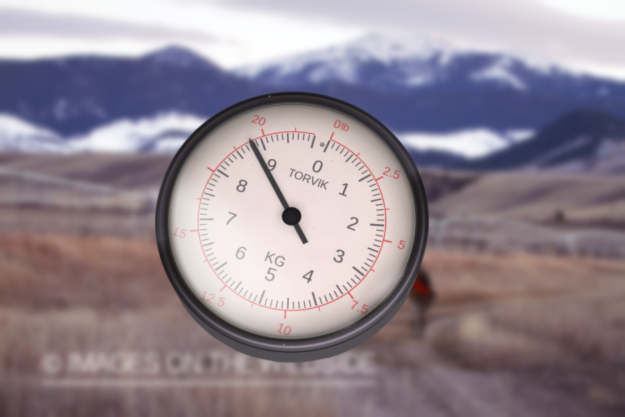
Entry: {"value": 8.8, "unit": "kg"}
